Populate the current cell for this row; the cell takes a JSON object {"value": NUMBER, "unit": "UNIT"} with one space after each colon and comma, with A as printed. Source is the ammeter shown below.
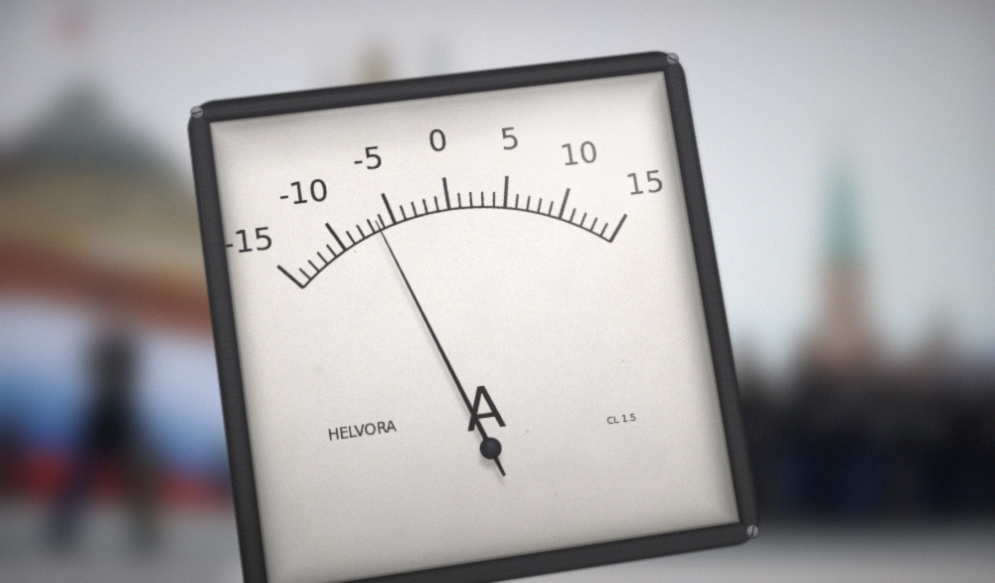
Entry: {"value": -6.5, "unit": "A"}
